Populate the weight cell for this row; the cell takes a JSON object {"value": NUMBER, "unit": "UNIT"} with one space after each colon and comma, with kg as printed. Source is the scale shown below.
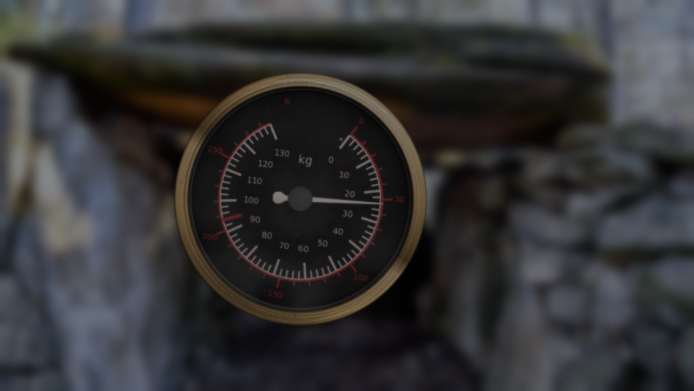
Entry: {"value": 24, "unit": "kg"}
